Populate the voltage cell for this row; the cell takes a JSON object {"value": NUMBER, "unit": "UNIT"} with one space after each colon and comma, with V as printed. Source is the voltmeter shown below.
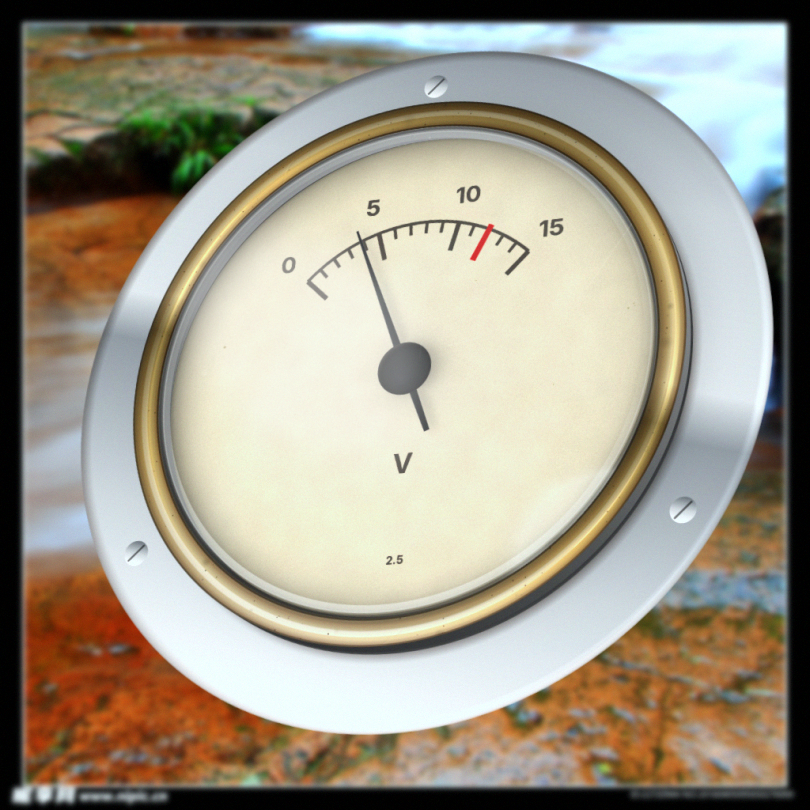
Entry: {"value": 4, "unit": "V"}
